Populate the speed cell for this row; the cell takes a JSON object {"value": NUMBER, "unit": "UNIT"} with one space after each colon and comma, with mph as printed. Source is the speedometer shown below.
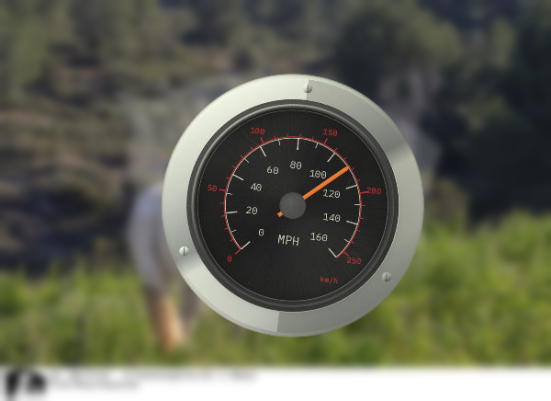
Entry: {"value": 110, "unit": "mph"}
